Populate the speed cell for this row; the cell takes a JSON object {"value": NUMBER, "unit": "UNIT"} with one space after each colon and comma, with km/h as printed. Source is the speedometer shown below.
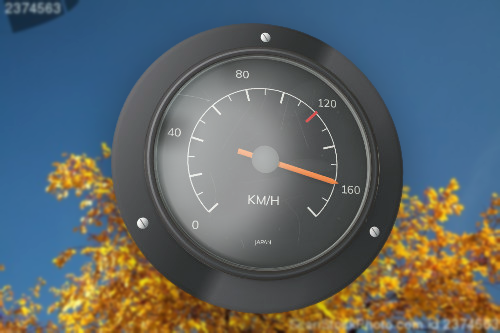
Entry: {"value": 160, "unit": "km/h"}
